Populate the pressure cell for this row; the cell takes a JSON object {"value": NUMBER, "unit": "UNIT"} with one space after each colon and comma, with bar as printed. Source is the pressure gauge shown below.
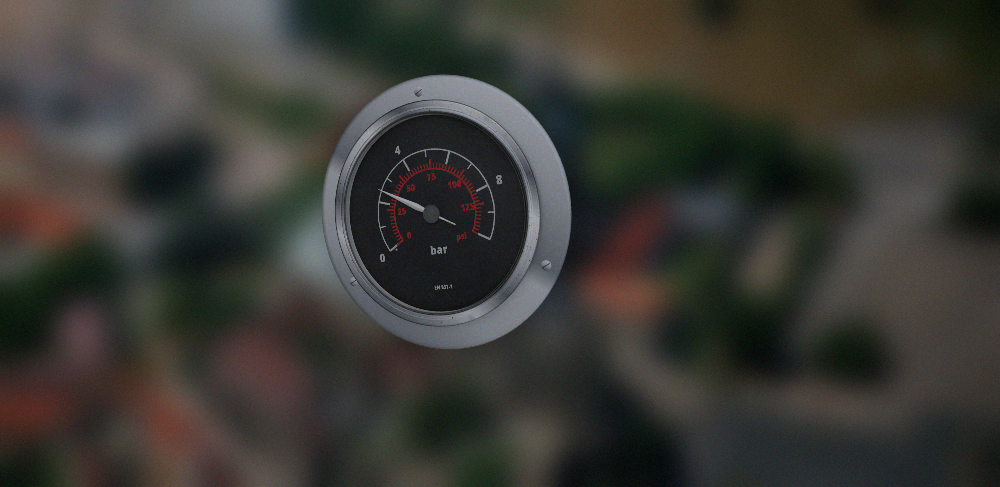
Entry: {"value": 2.5, "unit": "bar"}
